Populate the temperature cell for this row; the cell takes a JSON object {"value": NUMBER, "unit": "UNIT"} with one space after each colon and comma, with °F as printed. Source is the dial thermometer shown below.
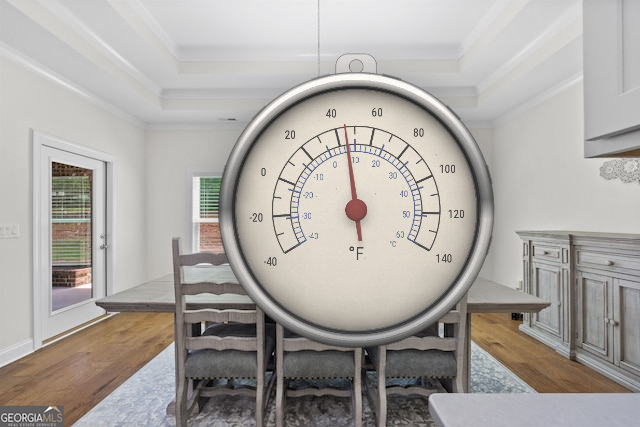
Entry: {"value": 45, "unit": "°F"}
